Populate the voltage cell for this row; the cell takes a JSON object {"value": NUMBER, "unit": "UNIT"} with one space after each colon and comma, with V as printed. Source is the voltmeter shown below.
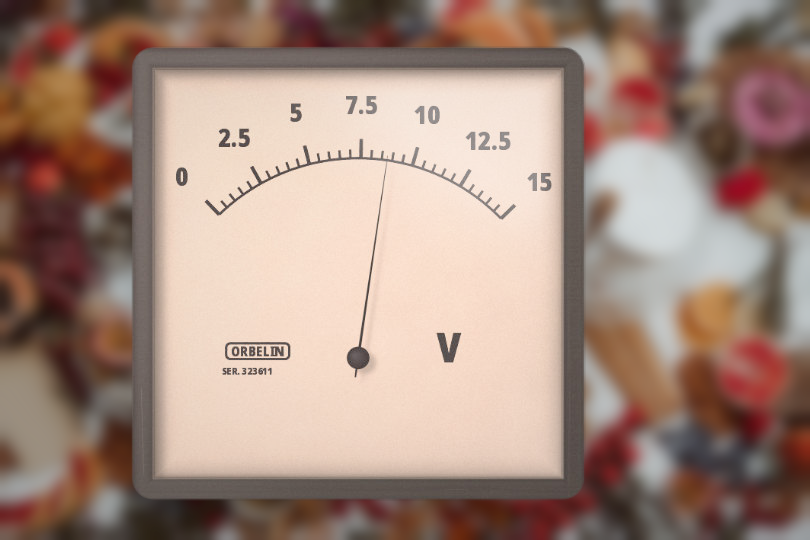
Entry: {"value": 8.75, "unit": "V"}
